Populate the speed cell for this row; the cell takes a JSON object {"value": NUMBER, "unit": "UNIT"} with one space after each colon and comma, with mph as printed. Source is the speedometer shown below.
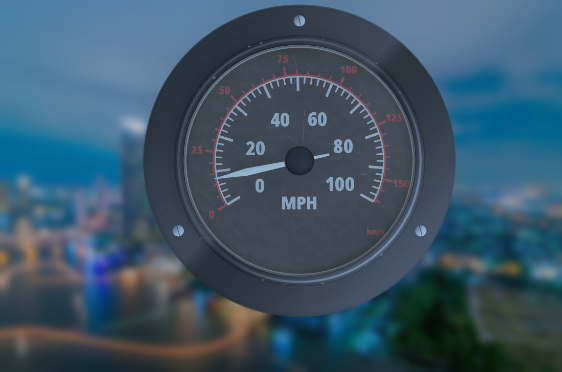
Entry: {"value": 8, "unit": "mph"}
